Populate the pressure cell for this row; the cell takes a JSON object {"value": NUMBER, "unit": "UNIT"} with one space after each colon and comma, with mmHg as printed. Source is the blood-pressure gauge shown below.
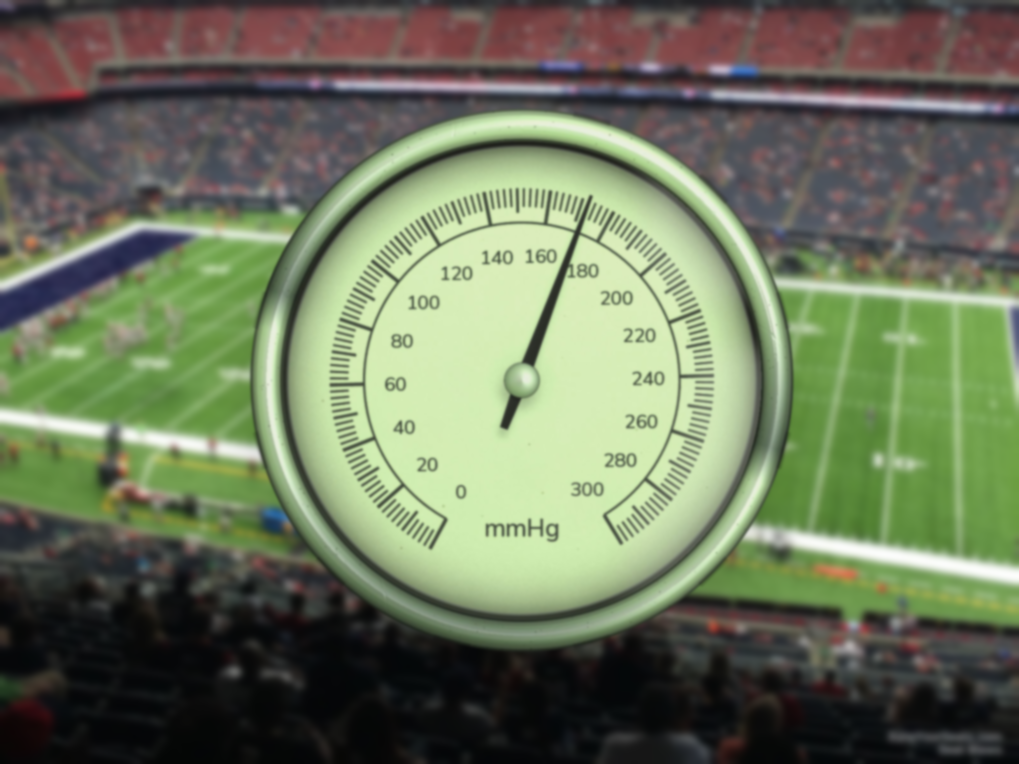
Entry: {"value": 172, "unit": "mmHg"}
